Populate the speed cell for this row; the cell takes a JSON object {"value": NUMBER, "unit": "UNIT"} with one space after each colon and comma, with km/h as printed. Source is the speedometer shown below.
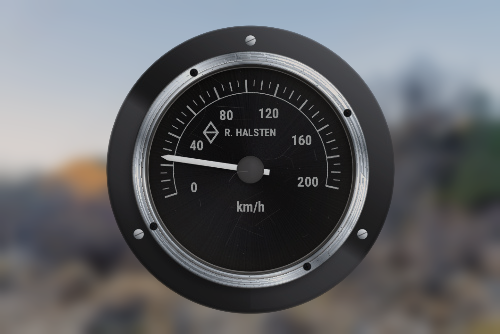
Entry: {"value": 25, "unit": "km/h"}
